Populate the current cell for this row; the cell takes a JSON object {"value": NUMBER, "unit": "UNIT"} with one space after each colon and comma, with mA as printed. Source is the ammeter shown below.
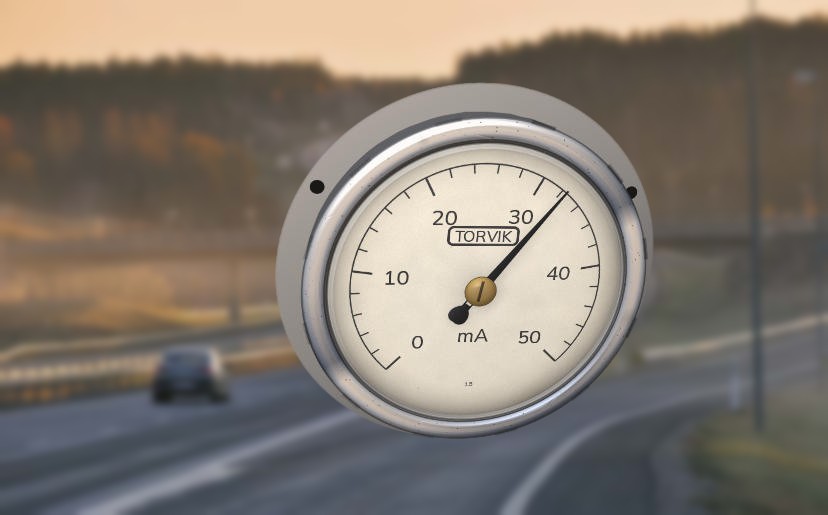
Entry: {"value": 32, "unit": "mA"}
